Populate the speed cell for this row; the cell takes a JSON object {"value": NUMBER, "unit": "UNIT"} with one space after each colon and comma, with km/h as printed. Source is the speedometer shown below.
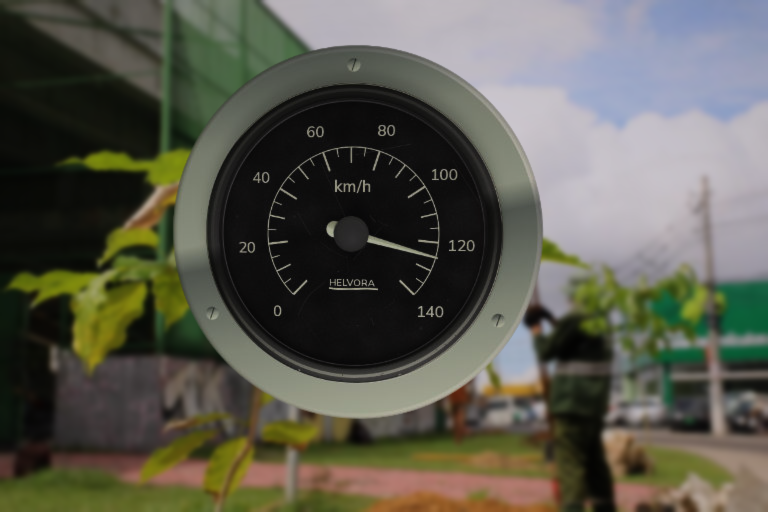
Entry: {"value": 125, "unit": "km/h"}
